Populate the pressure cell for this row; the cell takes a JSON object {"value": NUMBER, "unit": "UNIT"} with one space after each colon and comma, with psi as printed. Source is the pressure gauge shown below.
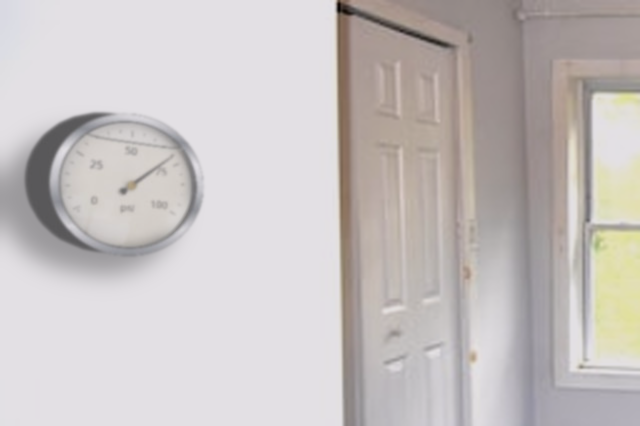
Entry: {"value": 70, "unit": "psi"}
